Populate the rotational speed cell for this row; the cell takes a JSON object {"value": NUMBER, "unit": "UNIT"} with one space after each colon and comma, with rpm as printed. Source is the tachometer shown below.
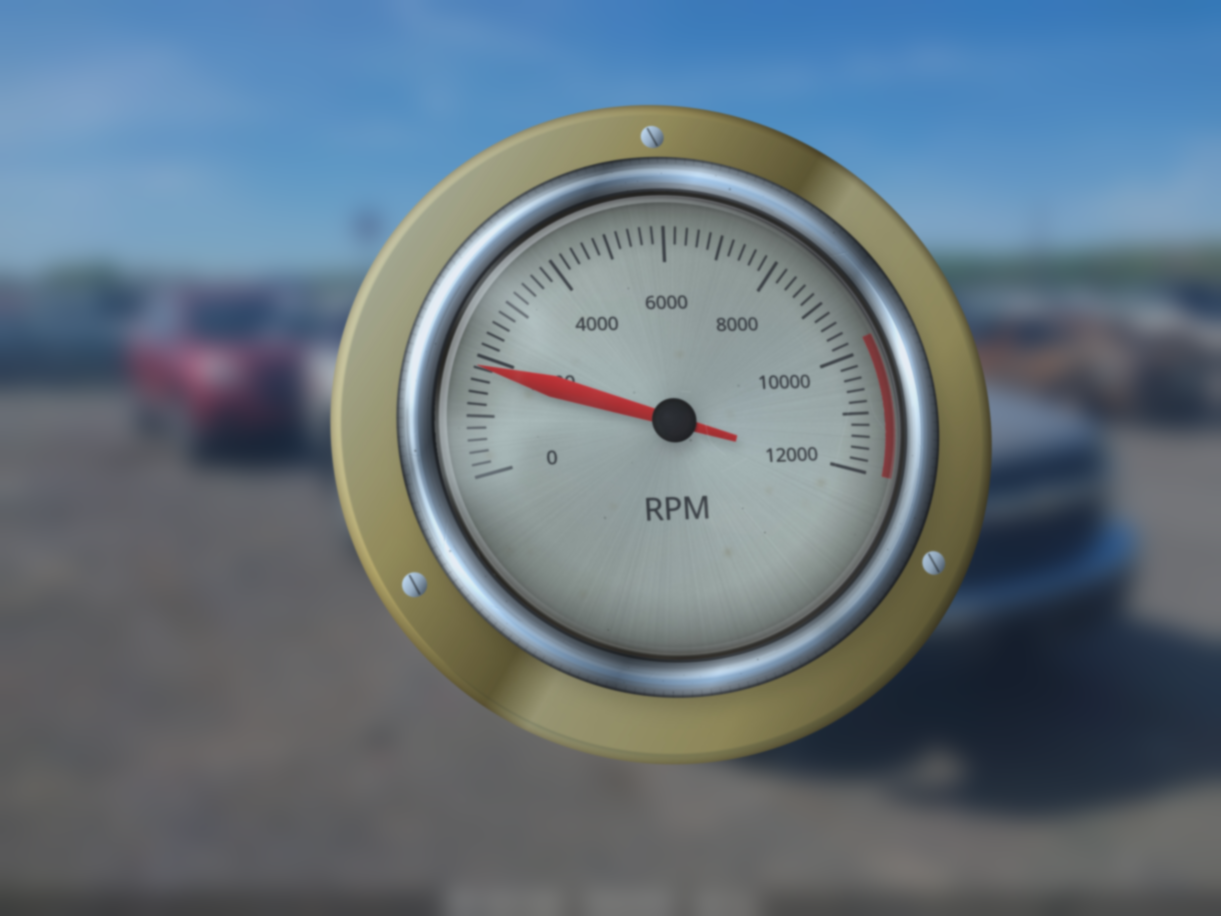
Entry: {"value": 1800, "unit": "rpm"}
